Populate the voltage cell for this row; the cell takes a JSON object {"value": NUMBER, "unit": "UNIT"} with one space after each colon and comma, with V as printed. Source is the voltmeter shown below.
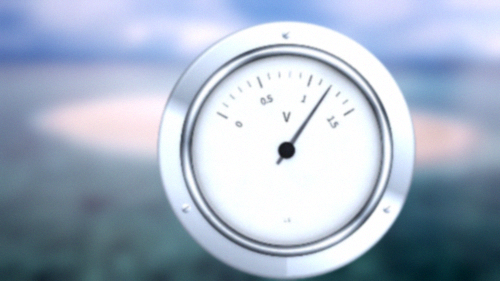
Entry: {"value": 1.2, "unit": "V"}
